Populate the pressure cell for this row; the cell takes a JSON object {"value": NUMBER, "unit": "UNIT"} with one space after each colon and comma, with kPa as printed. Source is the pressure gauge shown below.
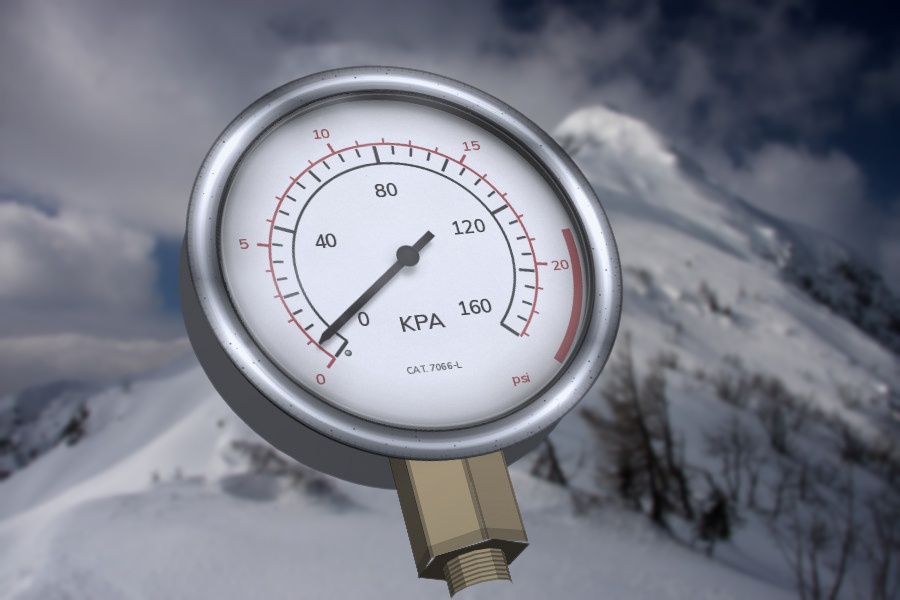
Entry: {"value": 5, "unit": "kPa"}
